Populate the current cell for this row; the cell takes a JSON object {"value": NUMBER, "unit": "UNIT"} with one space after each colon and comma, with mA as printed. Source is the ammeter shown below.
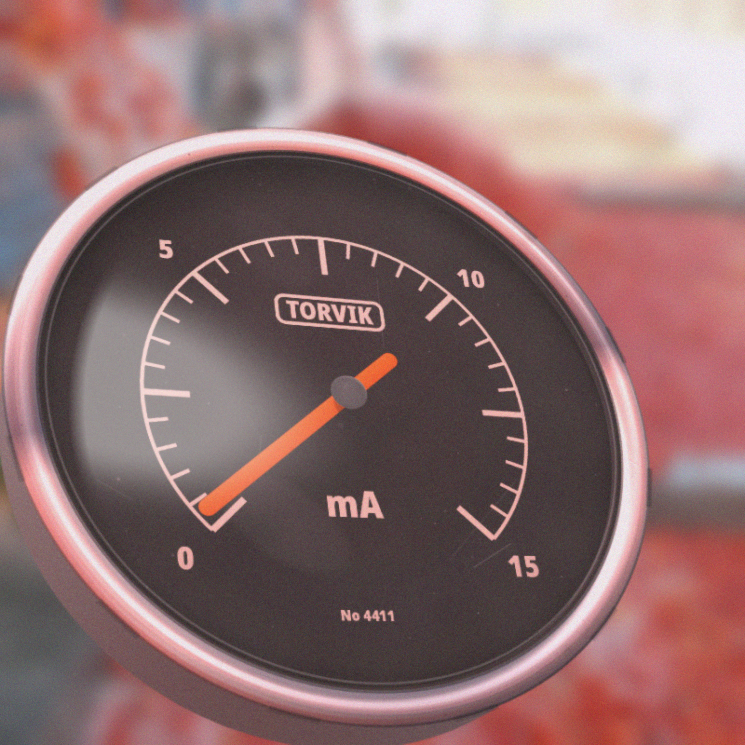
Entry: {"value": 0.25, "unit": "mA"}
